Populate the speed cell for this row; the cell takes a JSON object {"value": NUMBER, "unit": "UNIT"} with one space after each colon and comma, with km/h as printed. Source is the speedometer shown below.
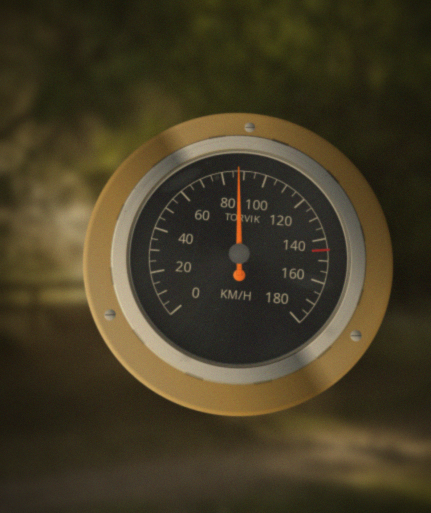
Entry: {"value": 87.5, "unit": "km/h"}
